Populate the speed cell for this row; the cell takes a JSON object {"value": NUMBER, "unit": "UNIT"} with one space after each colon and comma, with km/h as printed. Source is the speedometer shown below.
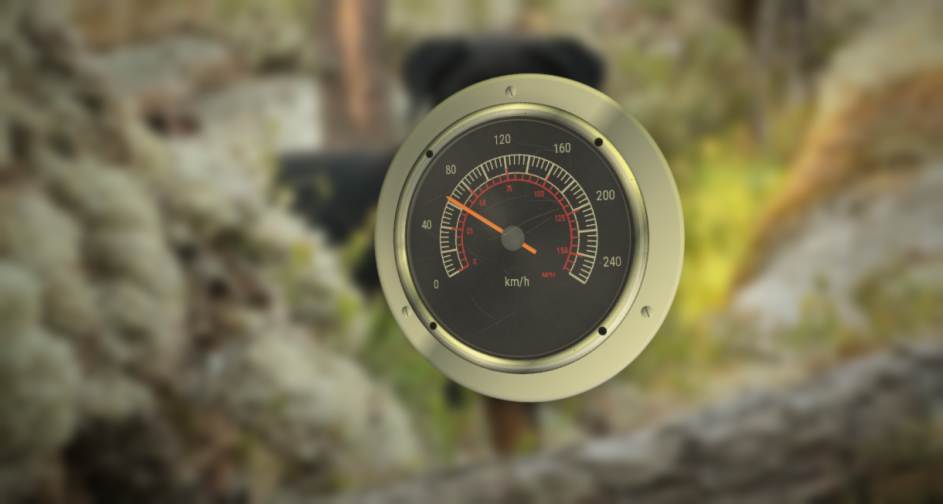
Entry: {"value": 64, "unit": "km/h"}
